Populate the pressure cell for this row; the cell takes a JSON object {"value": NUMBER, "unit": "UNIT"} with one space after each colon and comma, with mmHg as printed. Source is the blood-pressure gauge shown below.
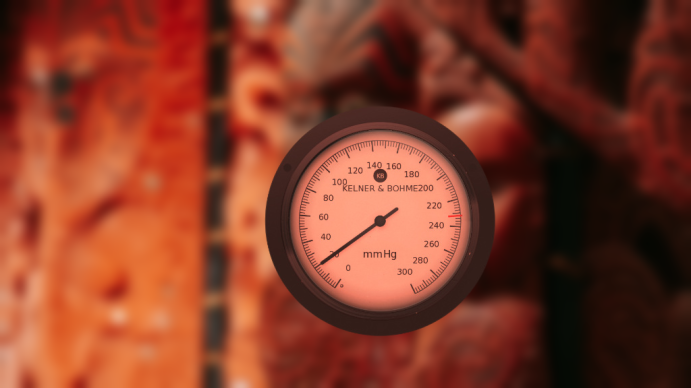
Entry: {"value": 20, "unit": "mmHg"}
